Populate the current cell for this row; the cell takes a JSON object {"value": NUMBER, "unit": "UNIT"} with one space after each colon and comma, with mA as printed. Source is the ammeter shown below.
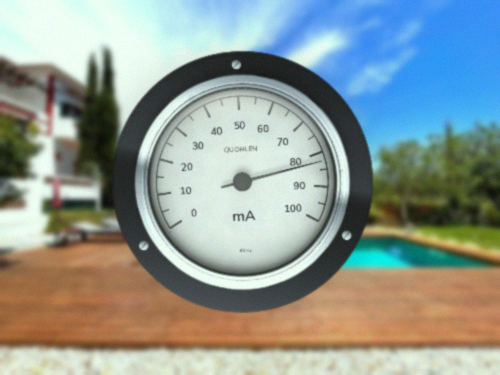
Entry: {"value": 82.5, "unit": "mA"}
